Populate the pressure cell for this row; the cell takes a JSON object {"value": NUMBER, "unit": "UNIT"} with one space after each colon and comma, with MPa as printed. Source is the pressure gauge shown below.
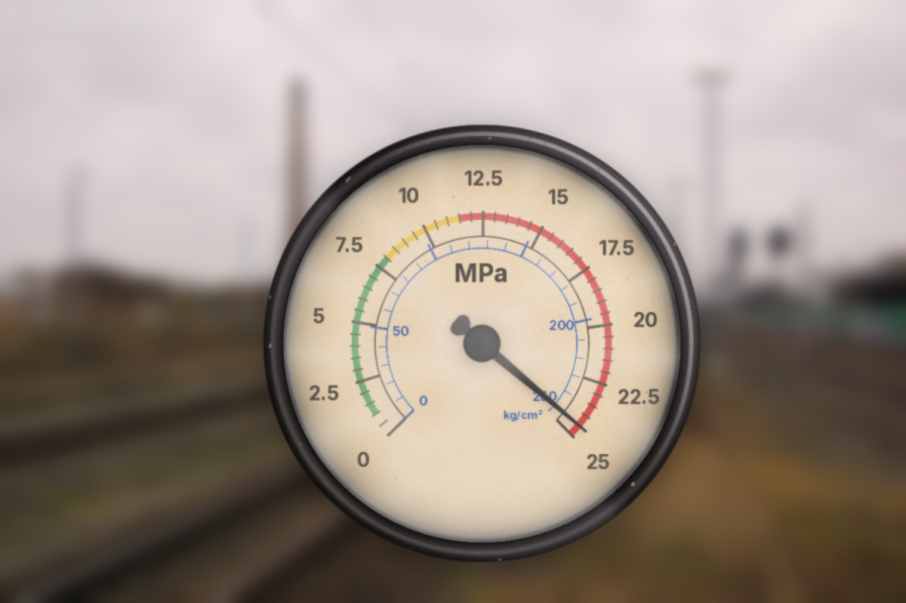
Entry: {"value": 24.5, "unit": "MPa"}
